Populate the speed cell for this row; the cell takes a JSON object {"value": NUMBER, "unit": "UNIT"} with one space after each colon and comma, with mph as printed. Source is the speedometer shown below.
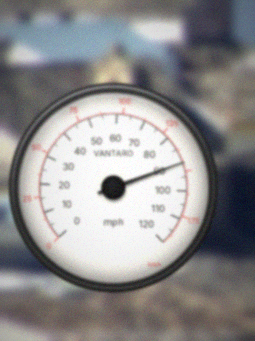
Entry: {"value": 90, "unit": "mph"}
